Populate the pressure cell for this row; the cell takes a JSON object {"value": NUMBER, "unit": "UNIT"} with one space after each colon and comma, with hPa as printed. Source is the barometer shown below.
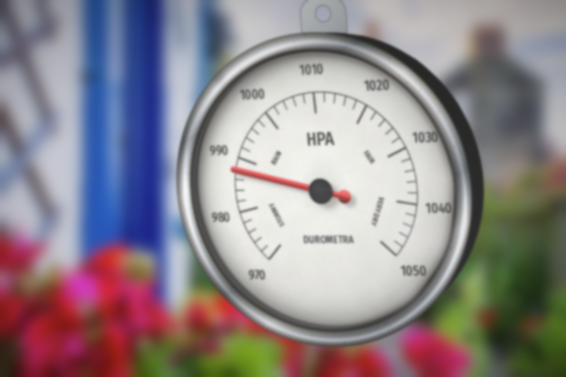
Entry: {"value": 988, "unit": "hPa"}
